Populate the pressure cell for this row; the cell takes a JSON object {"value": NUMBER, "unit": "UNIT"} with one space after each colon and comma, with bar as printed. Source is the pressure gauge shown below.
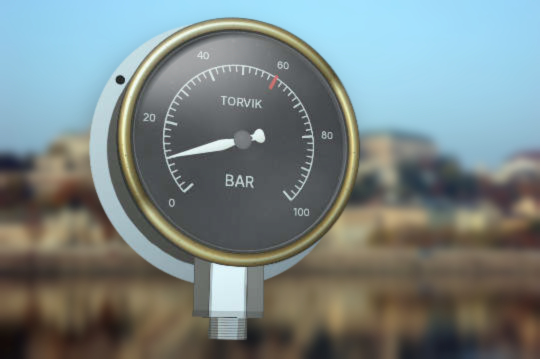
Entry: {"value": 10, "unit": "bar"}
